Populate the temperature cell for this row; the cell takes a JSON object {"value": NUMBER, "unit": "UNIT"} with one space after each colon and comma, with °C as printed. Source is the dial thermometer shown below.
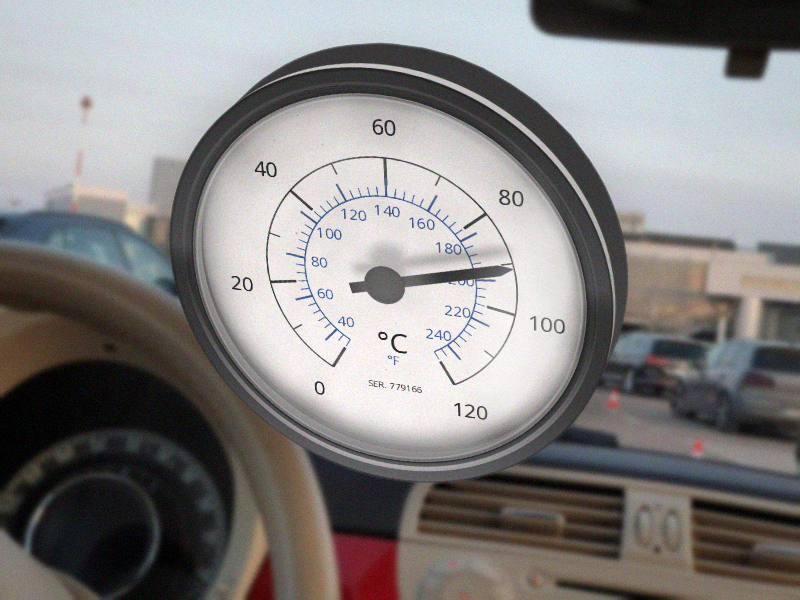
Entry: {"value": 90, "unit": "°C"}
